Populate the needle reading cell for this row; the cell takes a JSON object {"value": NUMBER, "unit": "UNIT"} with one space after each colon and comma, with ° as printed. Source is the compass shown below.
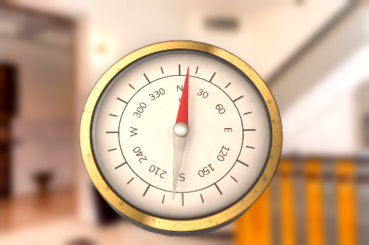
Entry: {"value": 7.5, "unit": "°"}
